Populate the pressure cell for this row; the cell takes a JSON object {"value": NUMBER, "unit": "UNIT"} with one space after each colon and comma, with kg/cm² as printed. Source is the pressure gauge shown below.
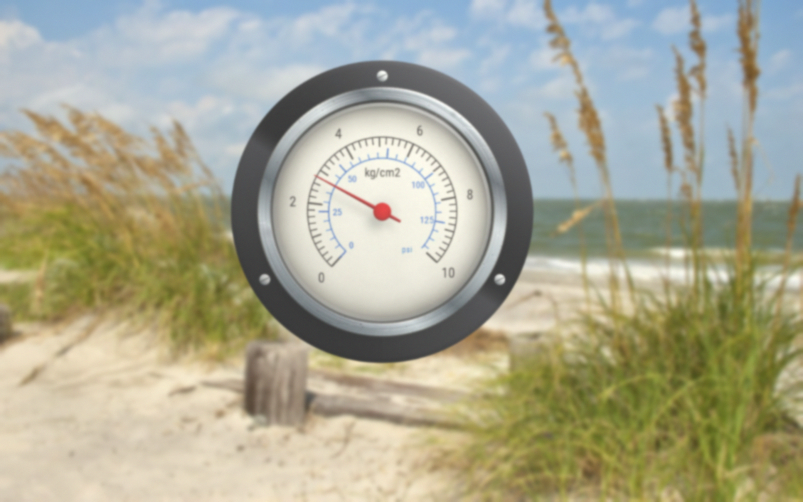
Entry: {"value": 2.8, "unit": "kg/cm²"}
